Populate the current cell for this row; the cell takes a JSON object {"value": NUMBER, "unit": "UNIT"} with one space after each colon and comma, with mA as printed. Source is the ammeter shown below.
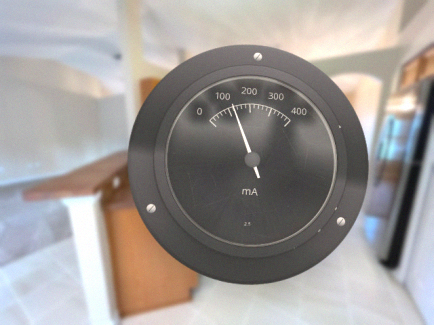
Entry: {"value": 120, "unit": "mA"}
